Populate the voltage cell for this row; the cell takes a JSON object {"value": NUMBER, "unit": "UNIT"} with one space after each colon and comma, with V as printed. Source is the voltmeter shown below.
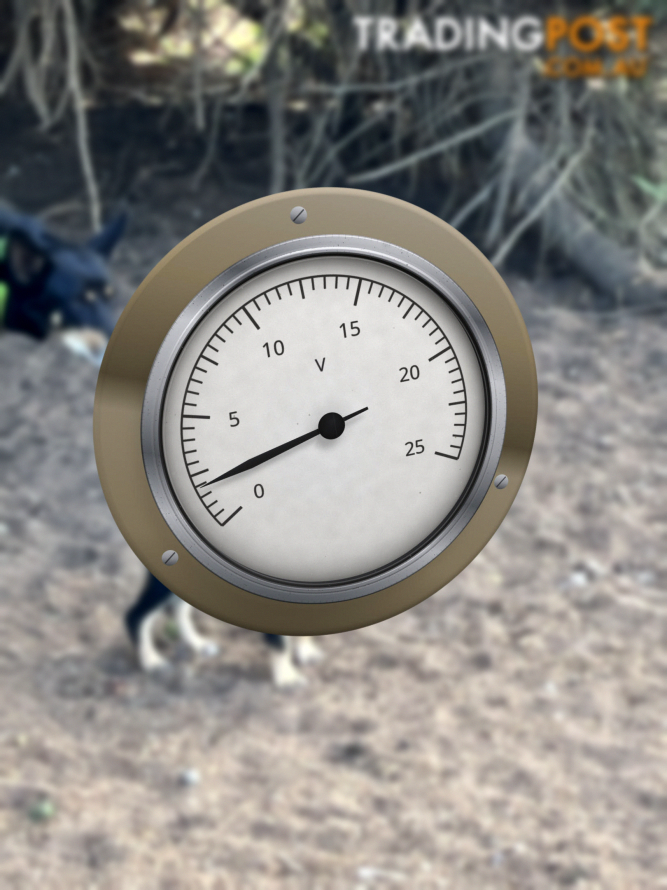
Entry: {"value": 2, "unit": "V"}
